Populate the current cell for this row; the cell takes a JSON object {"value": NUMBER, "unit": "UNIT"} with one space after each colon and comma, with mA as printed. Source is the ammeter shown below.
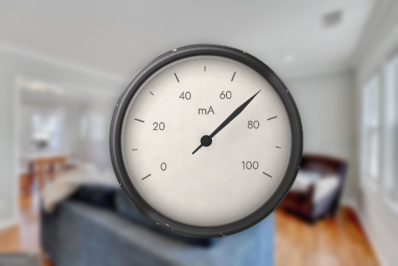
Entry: {"value": 70, "unit": "mA"}
